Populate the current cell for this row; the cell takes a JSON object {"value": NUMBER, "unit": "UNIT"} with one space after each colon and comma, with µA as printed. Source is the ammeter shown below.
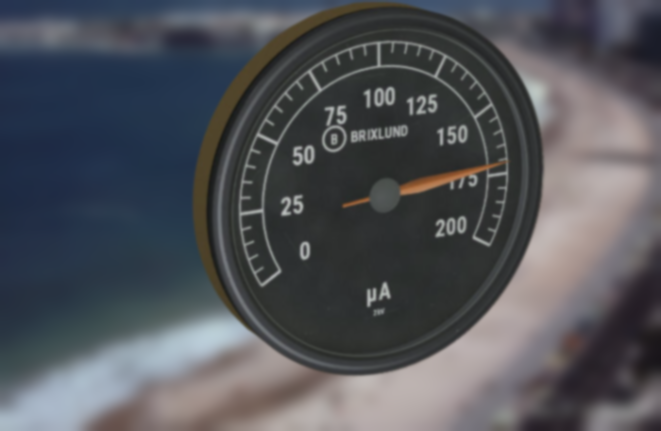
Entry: {"value": 170, "unit": "µA"}
